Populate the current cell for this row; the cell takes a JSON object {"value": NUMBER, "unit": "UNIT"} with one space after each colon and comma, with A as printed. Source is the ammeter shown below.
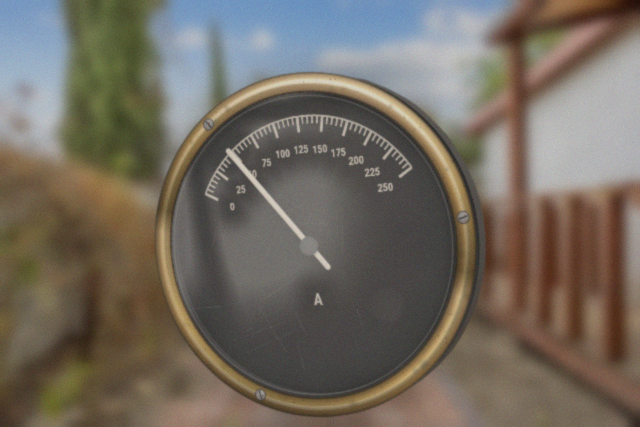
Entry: {"value": 50, "unit": "A"}
